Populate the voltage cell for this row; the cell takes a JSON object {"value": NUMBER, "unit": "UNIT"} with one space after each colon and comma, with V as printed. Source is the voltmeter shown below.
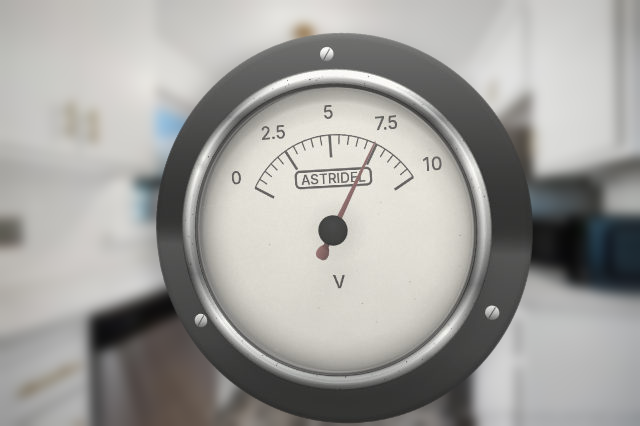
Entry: {"value": 7.5, "unit": "V"}
